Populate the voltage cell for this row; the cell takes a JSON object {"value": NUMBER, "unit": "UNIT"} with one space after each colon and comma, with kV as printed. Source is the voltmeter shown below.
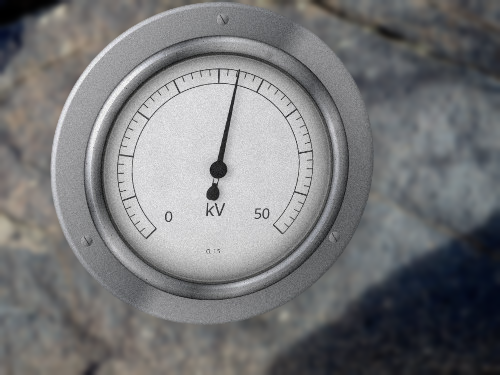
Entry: {"value": 27, "unit": "kV"}
